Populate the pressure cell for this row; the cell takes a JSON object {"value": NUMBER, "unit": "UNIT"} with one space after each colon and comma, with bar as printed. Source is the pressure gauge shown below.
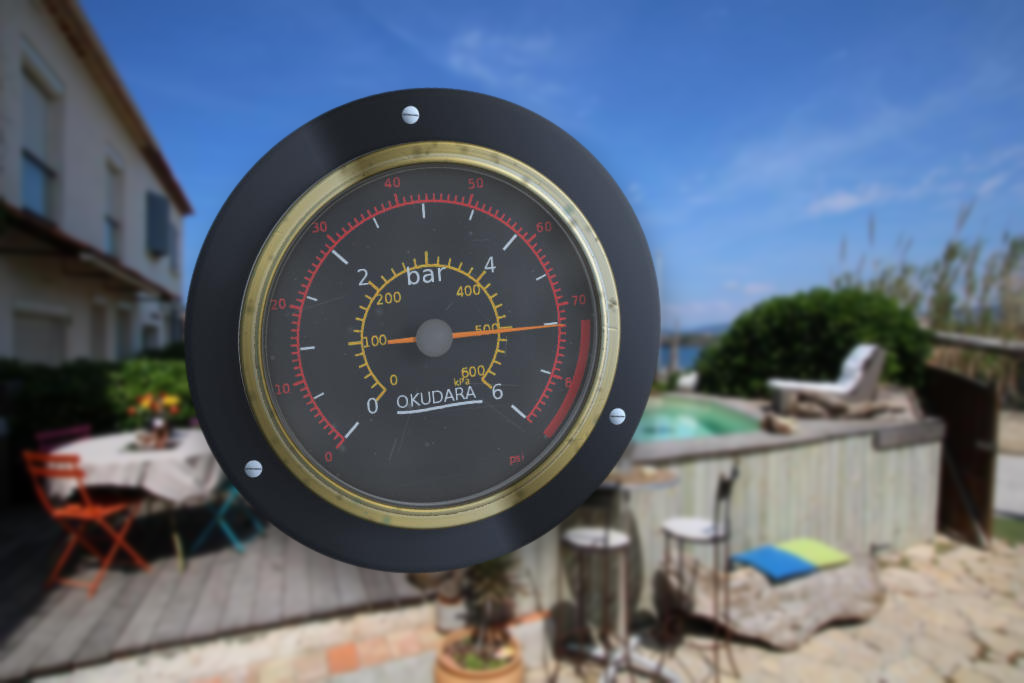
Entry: {"value": 5, "unit": "bar"}
